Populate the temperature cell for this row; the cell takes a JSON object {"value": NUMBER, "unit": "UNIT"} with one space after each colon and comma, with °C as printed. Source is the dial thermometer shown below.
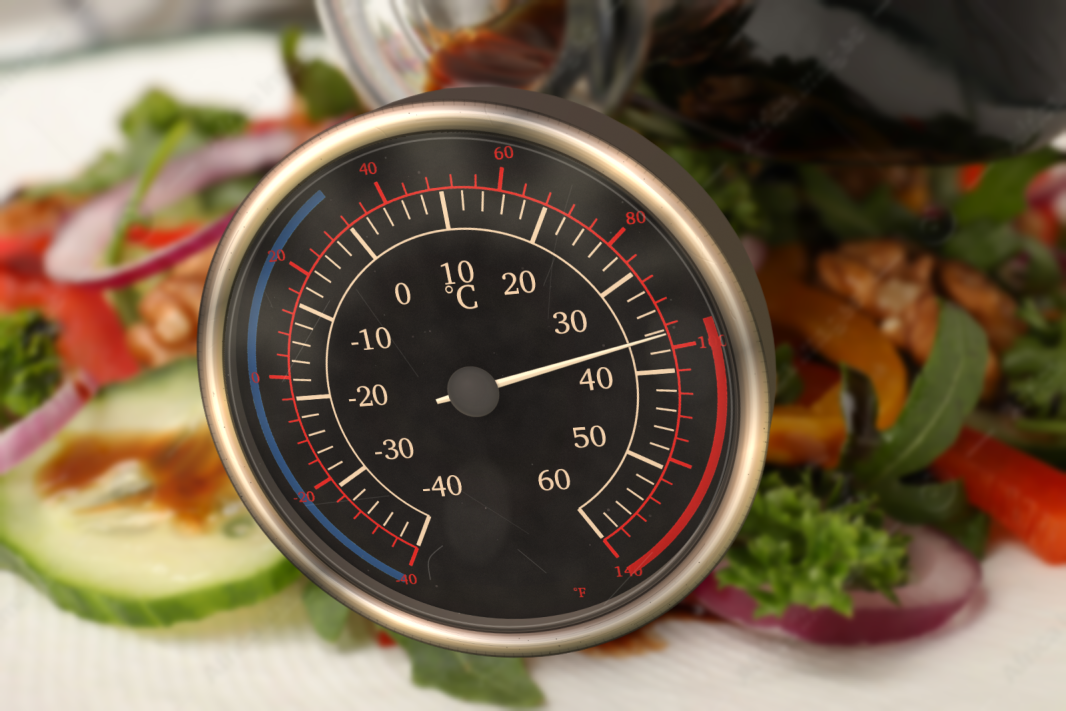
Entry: {"value": 36, "unit": "°C"}
